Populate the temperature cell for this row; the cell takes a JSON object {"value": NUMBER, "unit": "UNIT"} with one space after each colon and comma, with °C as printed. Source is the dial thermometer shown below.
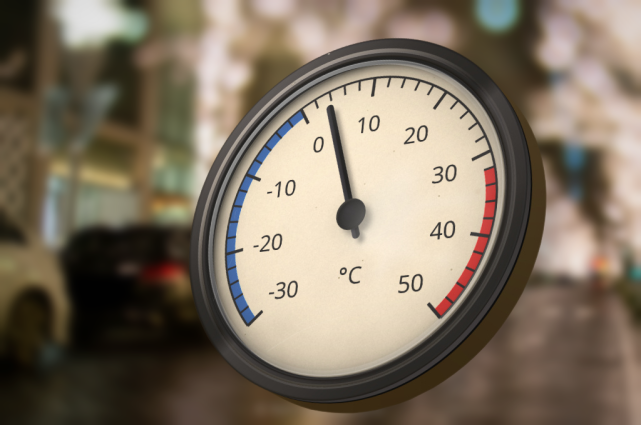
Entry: {"value": 4, "unit": "°C"}
